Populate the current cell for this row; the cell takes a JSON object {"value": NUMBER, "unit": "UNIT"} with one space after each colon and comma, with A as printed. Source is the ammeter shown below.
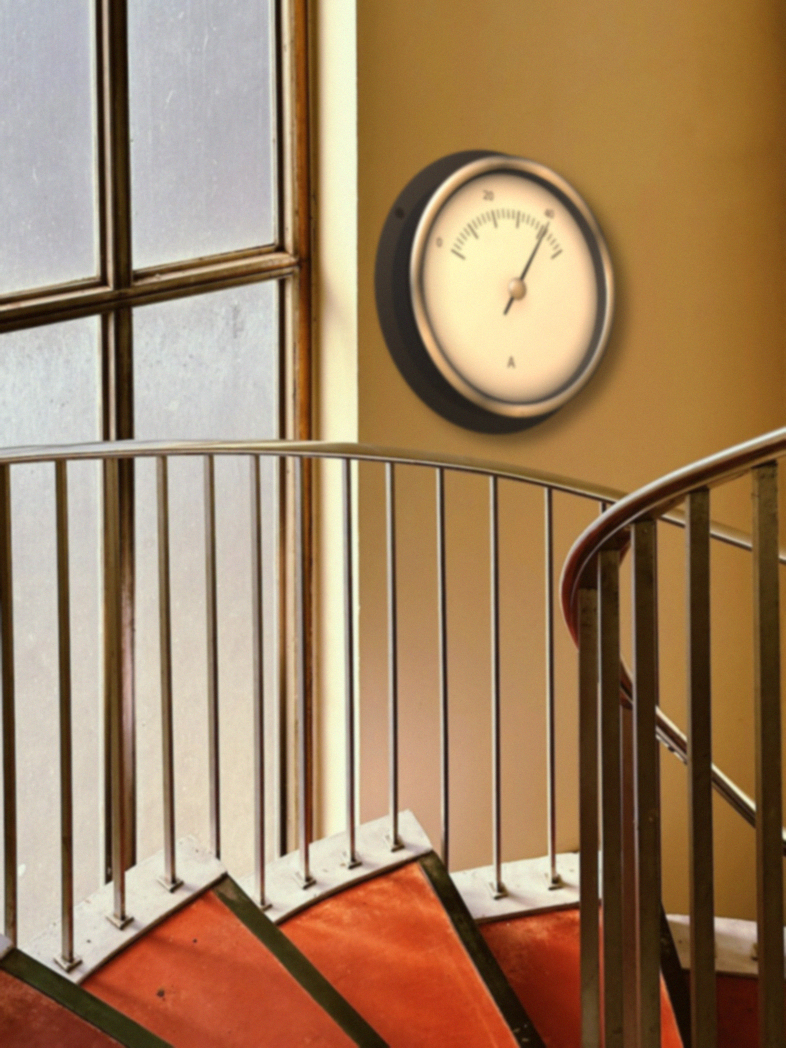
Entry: {"value": 40, "unit": "A"}
